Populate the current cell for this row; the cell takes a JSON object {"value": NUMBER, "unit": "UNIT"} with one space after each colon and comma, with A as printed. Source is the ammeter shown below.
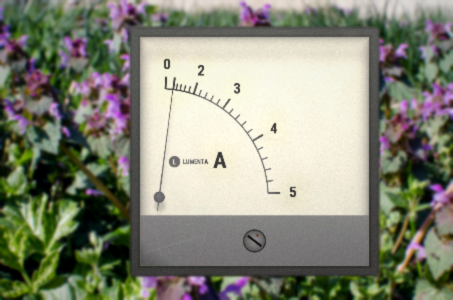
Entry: {"value": 1, "unit": "A"}
